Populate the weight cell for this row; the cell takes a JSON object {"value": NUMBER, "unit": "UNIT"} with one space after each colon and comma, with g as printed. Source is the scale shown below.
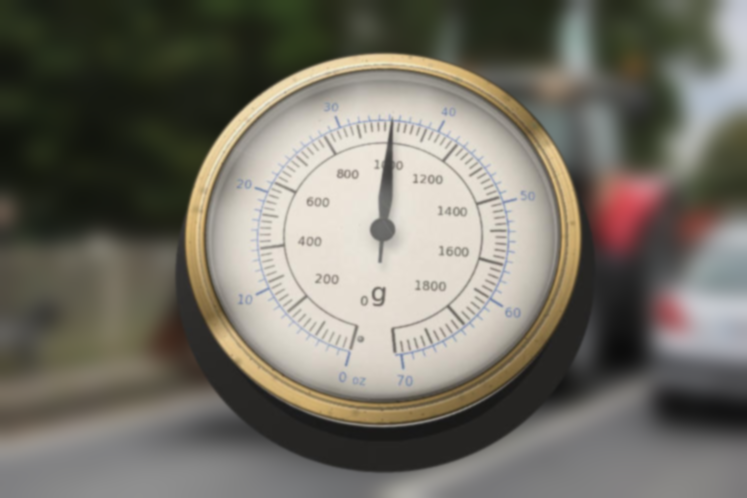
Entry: {"value": 1000, "unit": "g"}
